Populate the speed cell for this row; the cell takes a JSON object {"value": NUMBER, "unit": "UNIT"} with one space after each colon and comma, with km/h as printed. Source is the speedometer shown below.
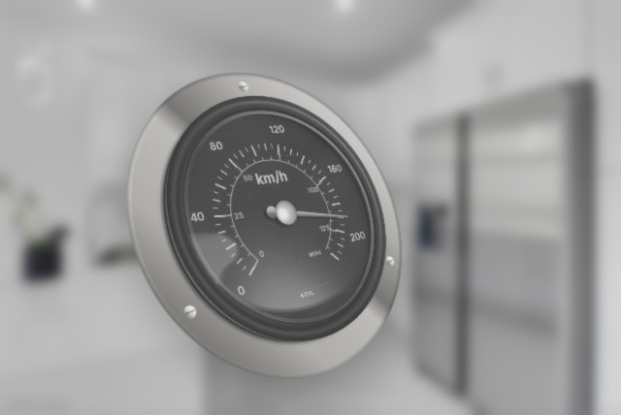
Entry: {"value": 190, "unit": "km/h"}
